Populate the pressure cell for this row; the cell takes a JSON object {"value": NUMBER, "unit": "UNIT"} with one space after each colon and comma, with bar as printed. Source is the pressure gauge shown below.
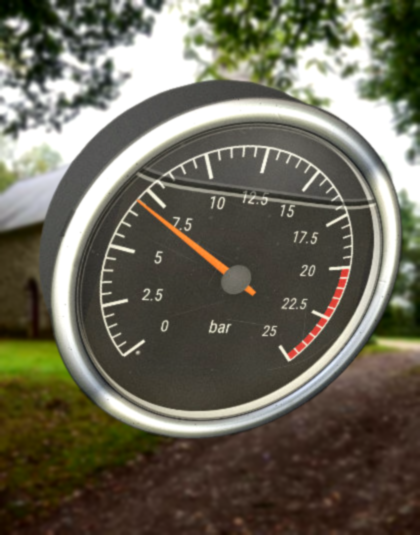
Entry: {"value": 7, "unit": "bar"}
